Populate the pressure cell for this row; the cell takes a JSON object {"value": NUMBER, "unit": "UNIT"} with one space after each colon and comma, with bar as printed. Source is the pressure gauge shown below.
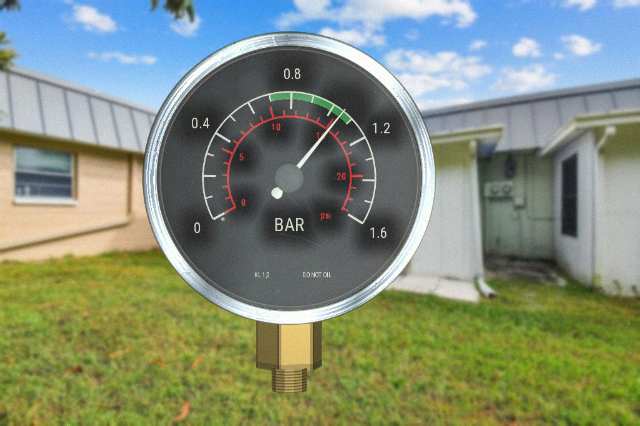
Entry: {"value": 1.05, "unit": "bar"}
